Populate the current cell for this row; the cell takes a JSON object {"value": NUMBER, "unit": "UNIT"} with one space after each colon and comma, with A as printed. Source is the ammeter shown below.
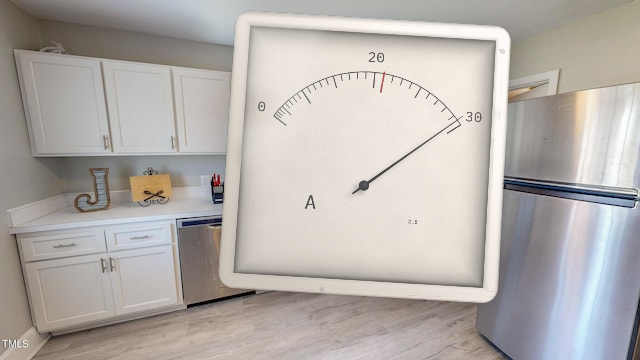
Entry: {"value": 29.5, "unit": "A"}
